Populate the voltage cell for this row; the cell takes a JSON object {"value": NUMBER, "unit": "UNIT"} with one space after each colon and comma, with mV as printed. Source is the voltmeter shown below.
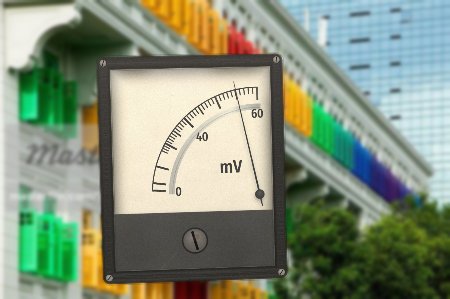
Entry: {"value": 55, "unit": "mV"}
